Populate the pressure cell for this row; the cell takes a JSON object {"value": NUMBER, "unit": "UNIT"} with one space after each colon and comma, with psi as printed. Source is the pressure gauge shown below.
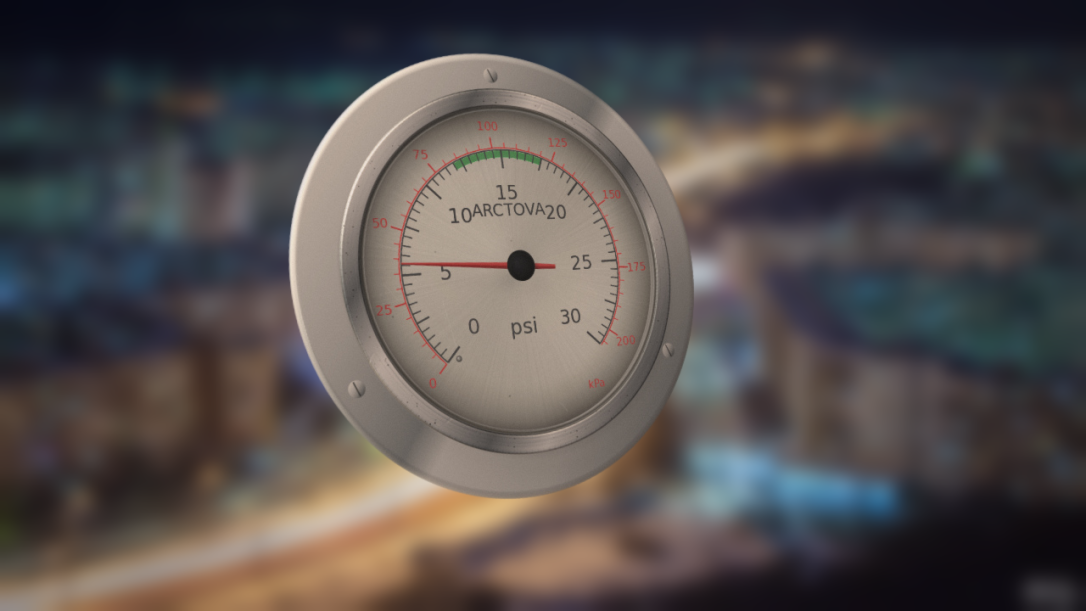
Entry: {"value": 5.5, "unit": "psi"}
